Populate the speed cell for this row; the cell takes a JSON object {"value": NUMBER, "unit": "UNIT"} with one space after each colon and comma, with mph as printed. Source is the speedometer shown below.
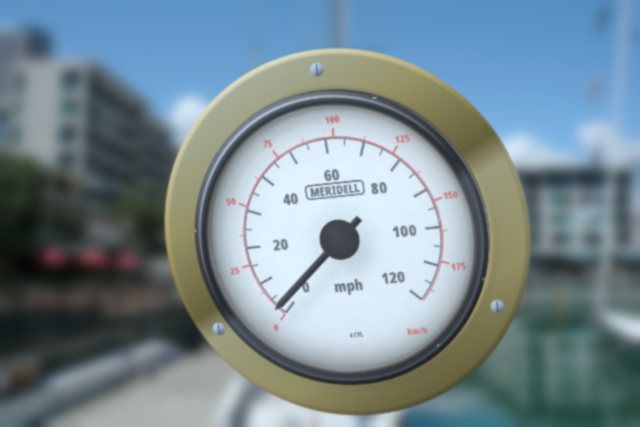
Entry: {"value": 2.5, "unit": "mph"}
